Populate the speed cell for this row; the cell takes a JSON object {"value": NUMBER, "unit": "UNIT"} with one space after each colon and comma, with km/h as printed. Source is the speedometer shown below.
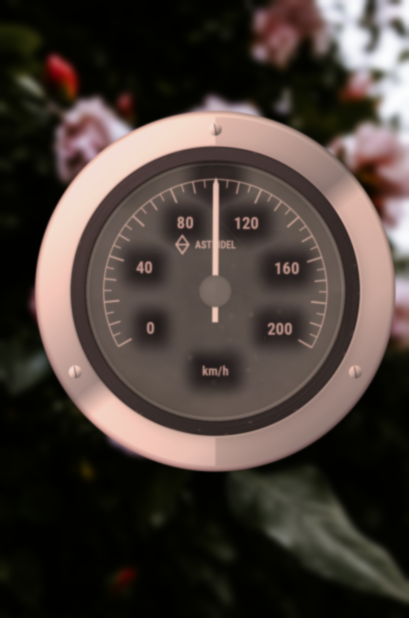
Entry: {"value": 100, "unit": "km/h"}
